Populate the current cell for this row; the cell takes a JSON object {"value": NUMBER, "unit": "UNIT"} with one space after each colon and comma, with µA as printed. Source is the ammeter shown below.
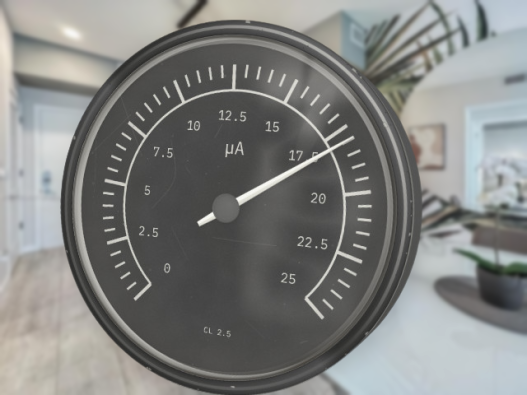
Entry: {"value": 18, "unit": "µA"}
